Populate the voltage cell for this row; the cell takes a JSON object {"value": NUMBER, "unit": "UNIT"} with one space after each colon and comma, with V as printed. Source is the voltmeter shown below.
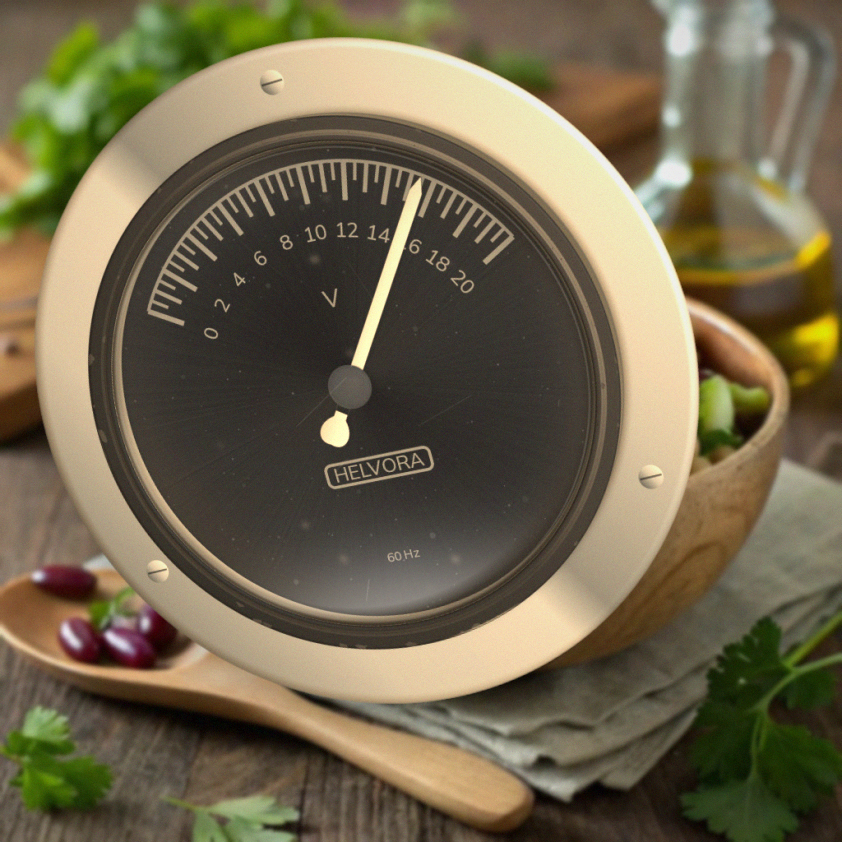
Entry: {"value": 15.5, "unit": "V"}
